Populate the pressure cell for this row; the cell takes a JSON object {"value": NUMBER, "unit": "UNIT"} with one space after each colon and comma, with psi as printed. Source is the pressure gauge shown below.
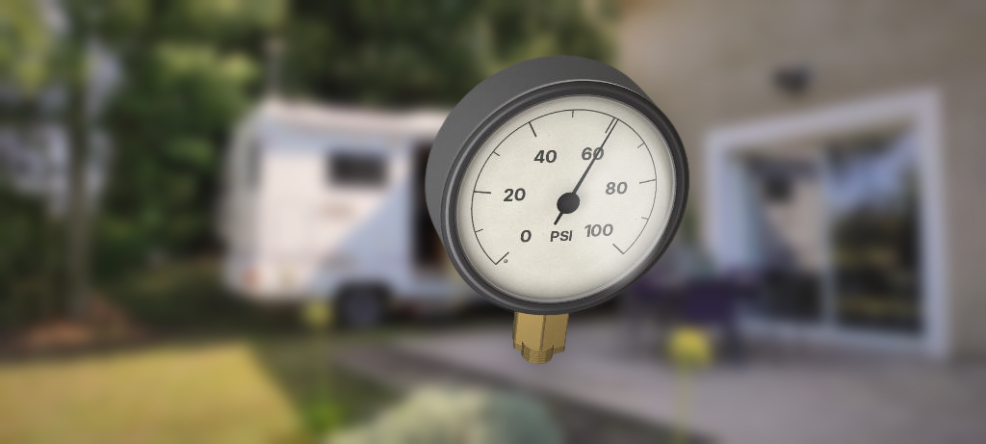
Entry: {"value": 60, "unit": "psi"}
